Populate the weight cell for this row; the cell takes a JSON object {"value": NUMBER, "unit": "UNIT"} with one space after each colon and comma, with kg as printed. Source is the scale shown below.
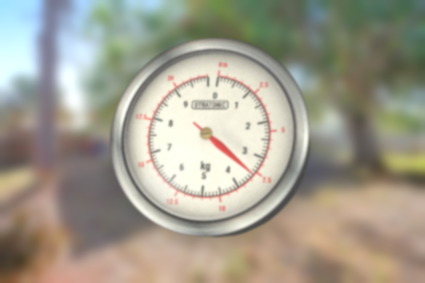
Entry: {"value": 3.5, "unit": "kg"}
